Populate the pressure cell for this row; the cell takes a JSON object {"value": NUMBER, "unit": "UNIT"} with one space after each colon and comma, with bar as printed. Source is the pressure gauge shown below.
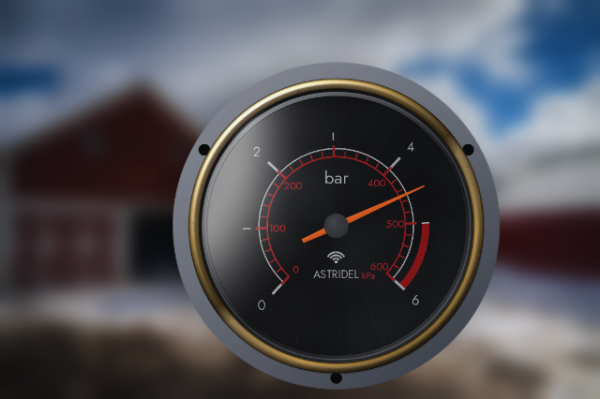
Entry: {"value": 4.5, "unit": "bar"}
